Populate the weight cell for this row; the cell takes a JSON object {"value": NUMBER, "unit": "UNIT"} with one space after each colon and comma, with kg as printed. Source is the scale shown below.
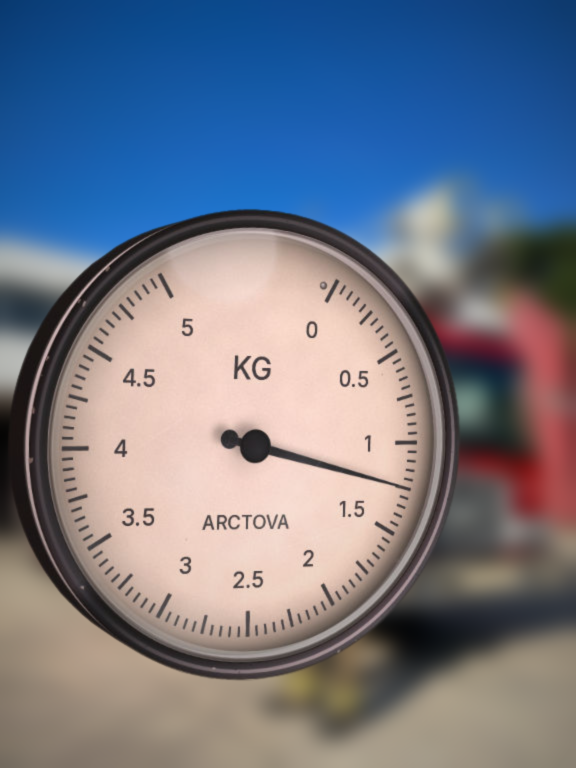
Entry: {"value": 1.25, "unit": "kg"}
